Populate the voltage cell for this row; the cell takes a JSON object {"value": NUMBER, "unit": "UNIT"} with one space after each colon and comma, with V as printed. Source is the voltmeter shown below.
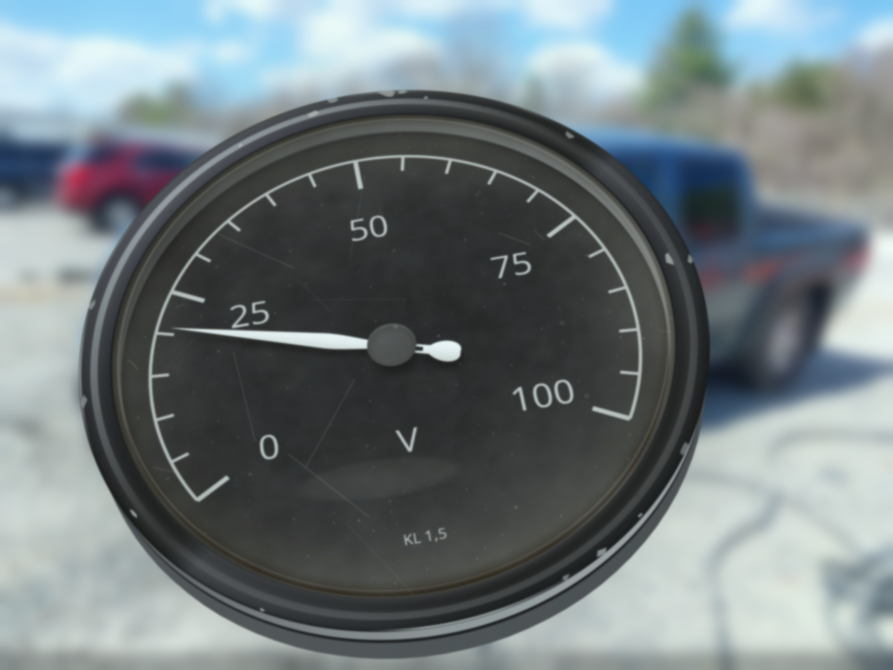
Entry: {"value": 20, "unit": "V"}
